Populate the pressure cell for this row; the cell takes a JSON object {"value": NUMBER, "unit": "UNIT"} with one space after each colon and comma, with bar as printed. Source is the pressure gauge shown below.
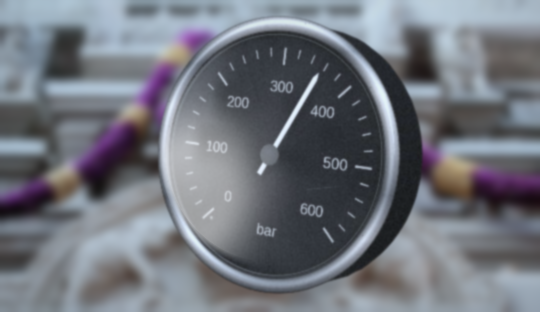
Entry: {"value": 360, "unit": "bar"}
